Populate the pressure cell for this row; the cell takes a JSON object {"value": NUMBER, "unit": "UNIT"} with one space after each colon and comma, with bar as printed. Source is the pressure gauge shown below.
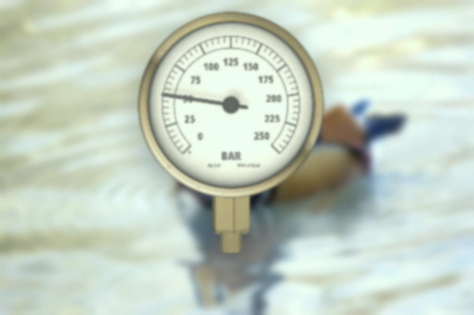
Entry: {"value": 50, "unit": "bar"}
